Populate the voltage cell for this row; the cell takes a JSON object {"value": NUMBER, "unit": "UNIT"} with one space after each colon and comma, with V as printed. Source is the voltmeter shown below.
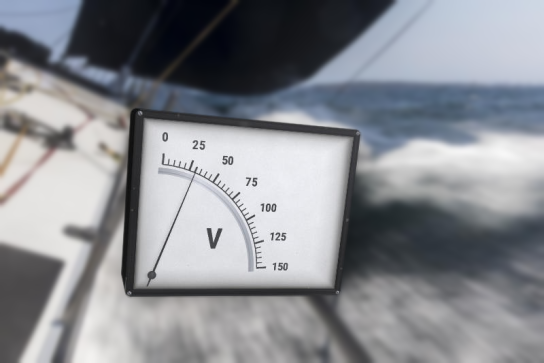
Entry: {"value": 30, "unit": "V"}
